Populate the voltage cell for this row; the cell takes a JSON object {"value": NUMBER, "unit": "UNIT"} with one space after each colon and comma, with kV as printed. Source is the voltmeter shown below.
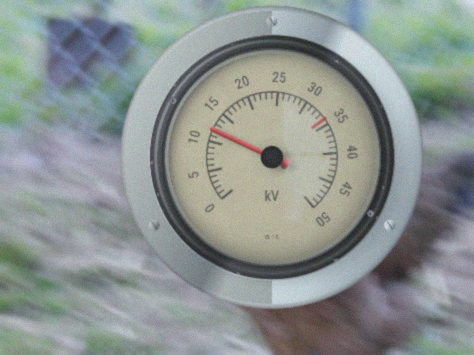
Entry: {"value": 12, "unit": "kV"}
